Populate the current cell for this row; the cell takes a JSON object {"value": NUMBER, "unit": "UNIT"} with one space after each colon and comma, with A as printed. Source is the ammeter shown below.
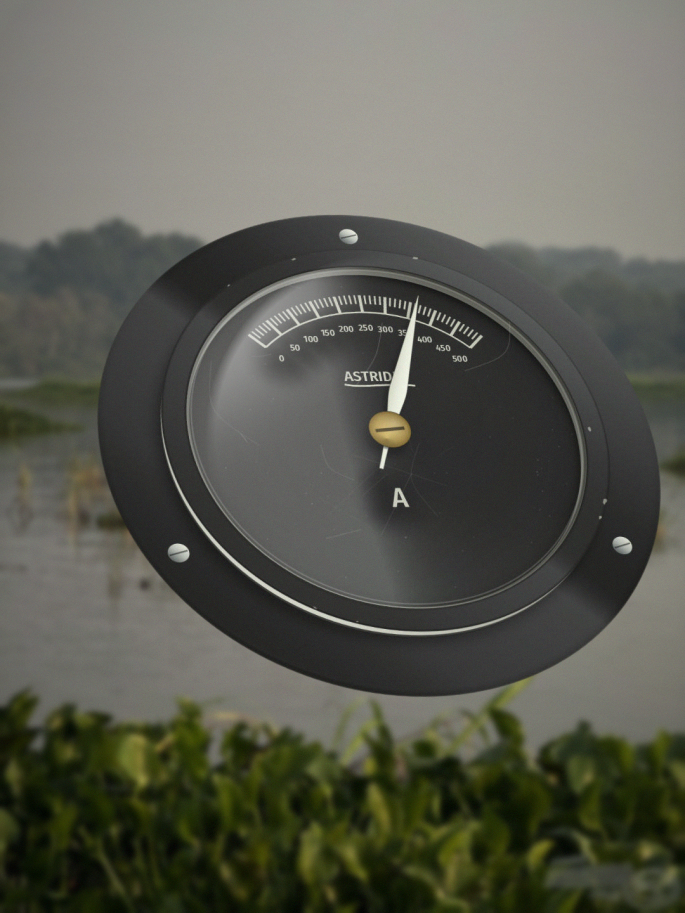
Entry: {"value": 360, "unit": "A"}
